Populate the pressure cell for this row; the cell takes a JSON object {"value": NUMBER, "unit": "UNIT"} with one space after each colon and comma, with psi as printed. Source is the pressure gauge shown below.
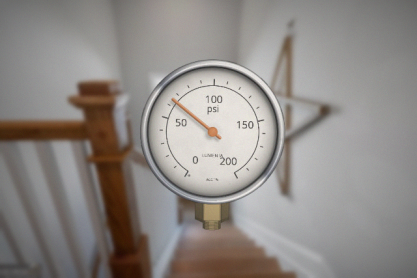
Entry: {"value": 65, "unit": "psi"}
